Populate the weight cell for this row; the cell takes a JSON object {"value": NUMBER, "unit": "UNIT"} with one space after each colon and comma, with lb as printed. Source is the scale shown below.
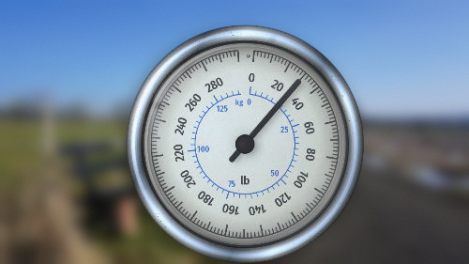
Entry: {"value": 30, "unit": "lb"}
